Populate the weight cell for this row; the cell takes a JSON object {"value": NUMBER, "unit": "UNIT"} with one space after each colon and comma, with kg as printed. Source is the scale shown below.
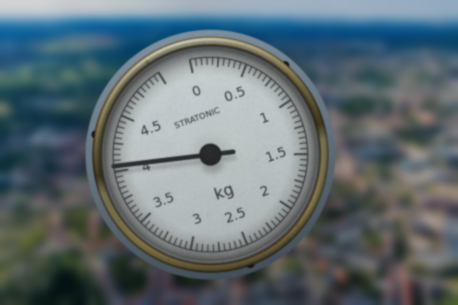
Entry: {"value": 4.05, "unit": "kg"}
